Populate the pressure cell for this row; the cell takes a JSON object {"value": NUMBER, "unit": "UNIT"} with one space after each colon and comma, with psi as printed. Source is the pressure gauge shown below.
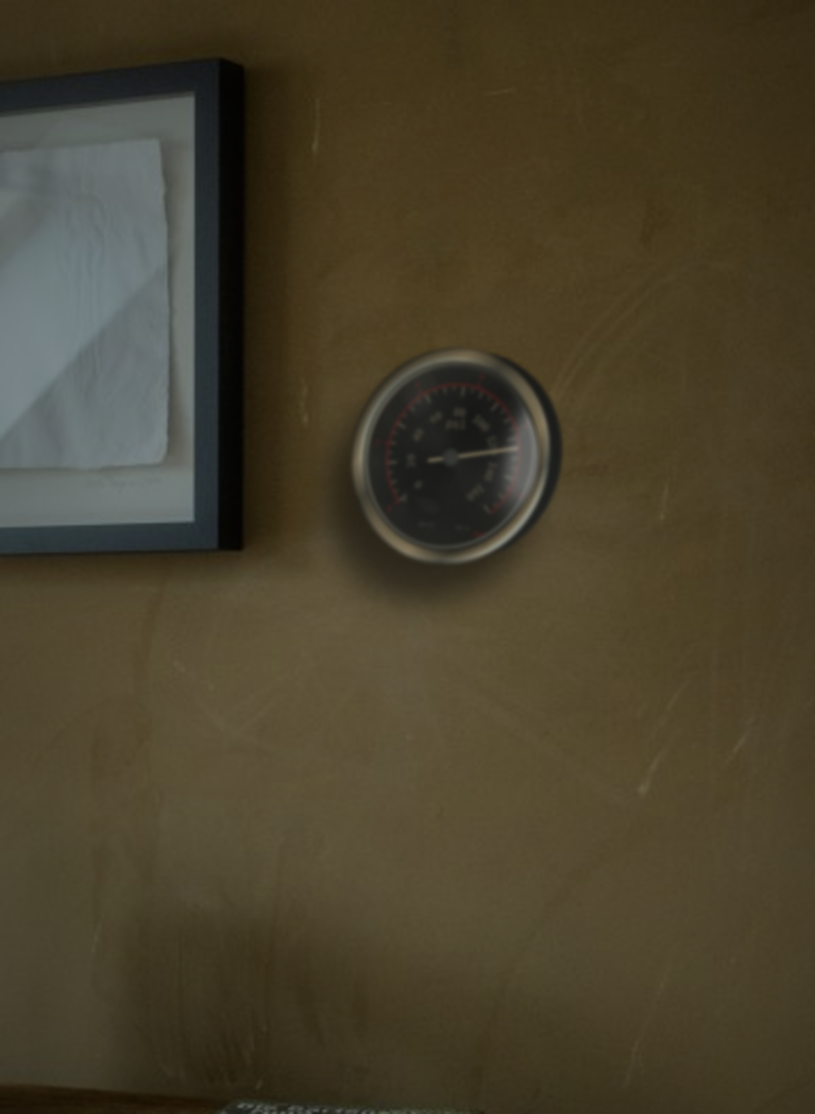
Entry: {"value": 125, "unit": "psi"}
